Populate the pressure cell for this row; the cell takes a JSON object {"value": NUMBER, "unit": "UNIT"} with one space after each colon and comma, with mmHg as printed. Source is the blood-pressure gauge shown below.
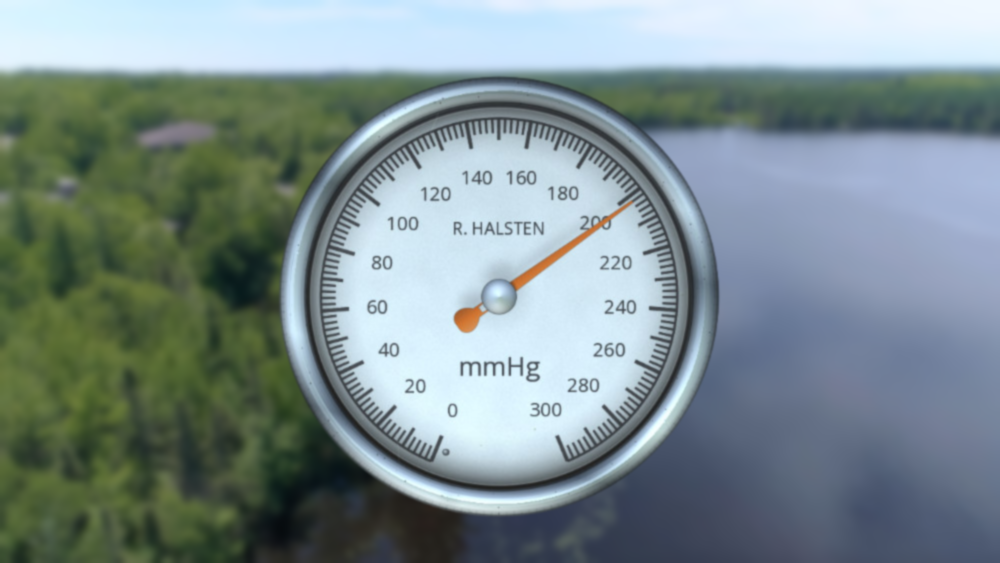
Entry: {"value": 202, "unit": "mmHg"}
